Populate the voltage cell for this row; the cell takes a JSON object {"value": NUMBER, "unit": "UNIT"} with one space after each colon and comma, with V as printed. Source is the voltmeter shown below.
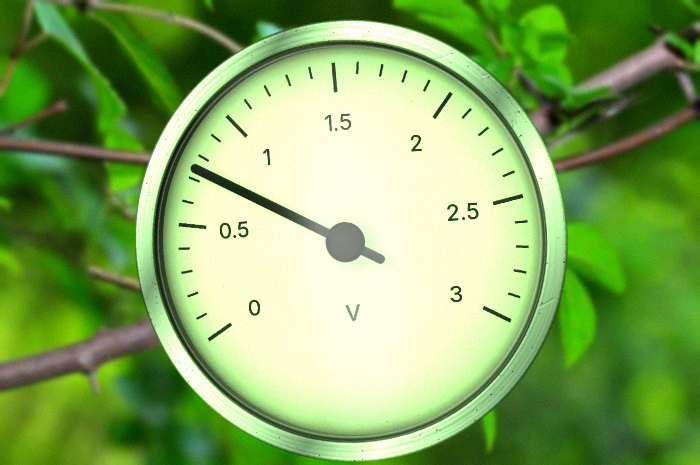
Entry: {"value": 0.75, "unit": "V"}
